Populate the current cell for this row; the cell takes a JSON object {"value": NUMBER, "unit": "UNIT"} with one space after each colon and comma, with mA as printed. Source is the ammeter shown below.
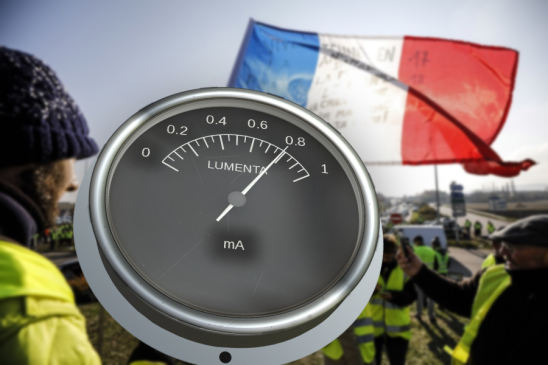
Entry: {"value": 0.8, "unit": "mA"}
